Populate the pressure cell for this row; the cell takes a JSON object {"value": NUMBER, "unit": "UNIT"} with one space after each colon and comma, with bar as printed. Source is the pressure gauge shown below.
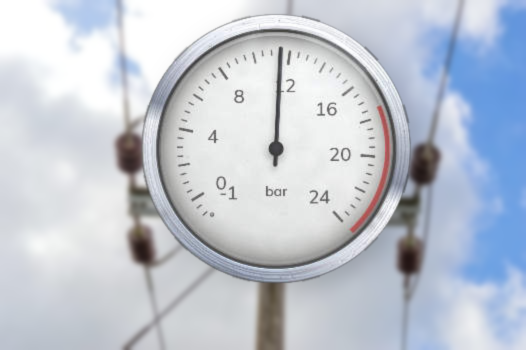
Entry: {"value": 11.5, "unit": "bar"}
